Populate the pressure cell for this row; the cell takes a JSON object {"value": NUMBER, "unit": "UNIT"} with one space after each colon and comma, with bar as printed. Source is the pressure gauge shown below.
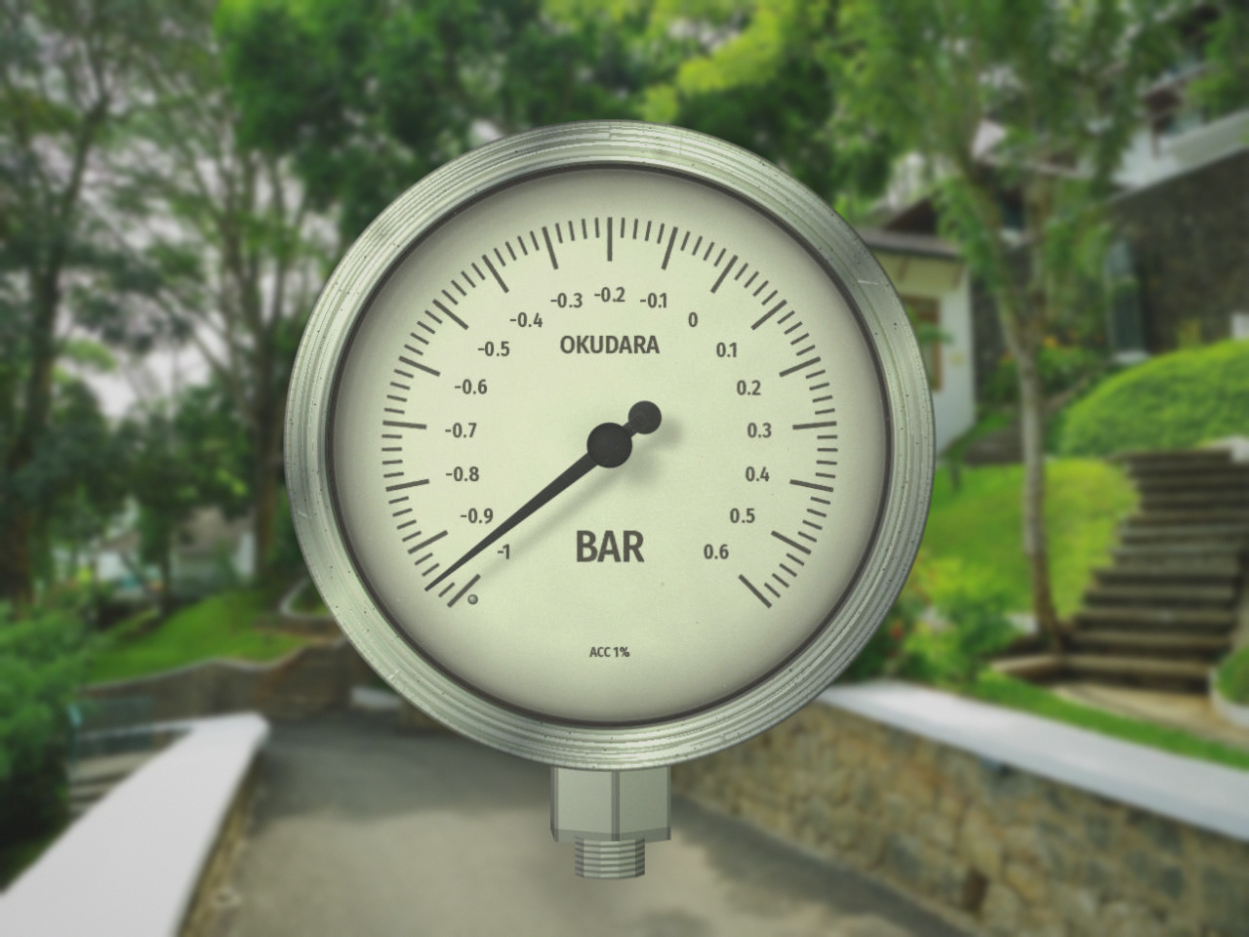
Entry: {"value": -0.96, "unit": "bar"}
